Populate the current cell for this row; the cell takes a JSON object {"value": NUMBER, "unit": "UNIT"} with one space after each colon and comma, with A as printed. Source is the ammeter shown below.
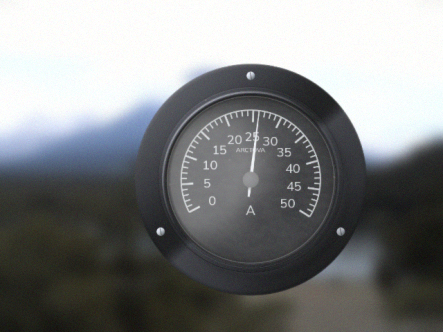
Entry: {"value": 26, "unit": "A"}
